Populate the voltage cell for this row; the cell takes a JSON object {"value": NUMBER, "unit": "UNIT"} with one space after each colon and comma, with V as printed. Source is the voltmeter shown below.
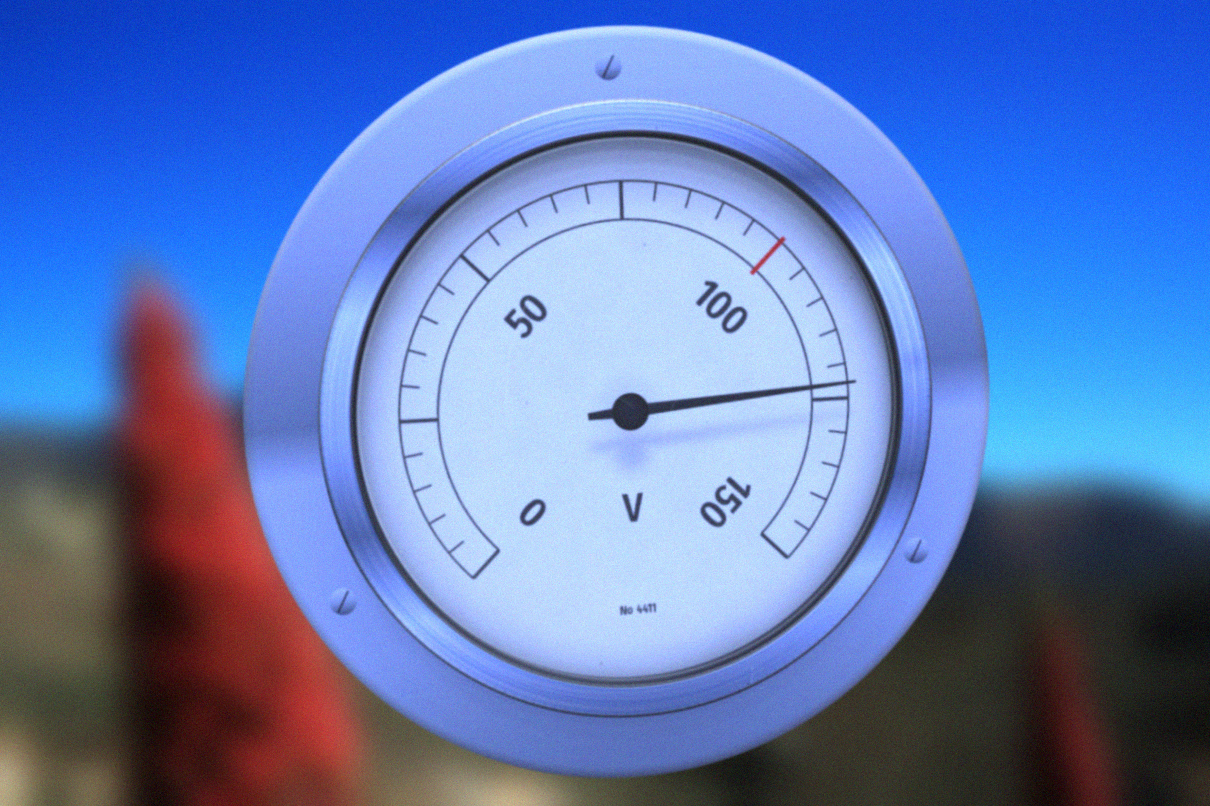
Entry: {"value": 122.5, "unit": "V"}
